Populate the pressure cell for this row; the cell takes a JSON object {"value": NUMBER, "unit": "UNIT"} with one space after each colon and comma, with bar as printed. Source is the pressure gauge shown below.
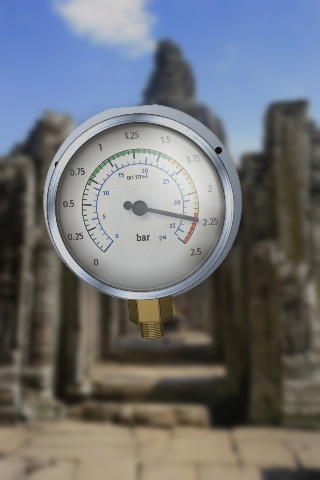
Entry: {"value": 2.25, "unit": "bar"}
